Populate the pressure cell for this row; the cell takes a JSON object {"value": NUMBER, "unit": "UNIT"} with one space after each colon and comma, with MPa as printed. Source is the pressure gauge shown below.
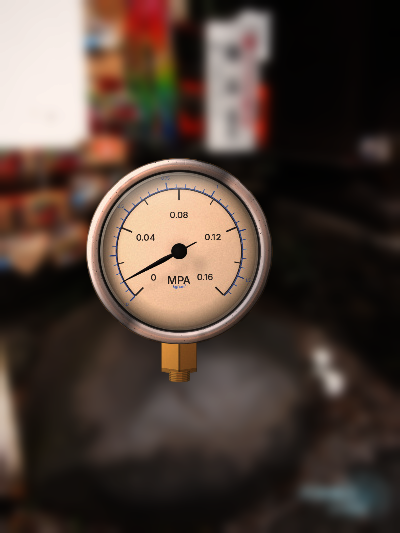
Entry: {"value": 0.01, "unit": "MPa"}
